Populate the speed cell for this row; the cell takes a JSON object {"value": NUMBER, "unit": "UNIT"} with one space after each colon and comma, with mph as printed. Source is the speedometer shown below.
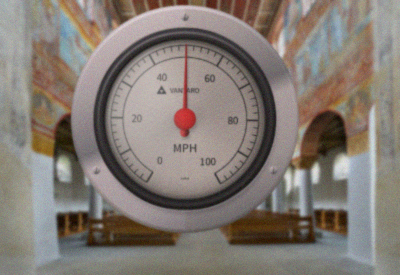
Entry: {"value": 50, "unit": "mph"}
